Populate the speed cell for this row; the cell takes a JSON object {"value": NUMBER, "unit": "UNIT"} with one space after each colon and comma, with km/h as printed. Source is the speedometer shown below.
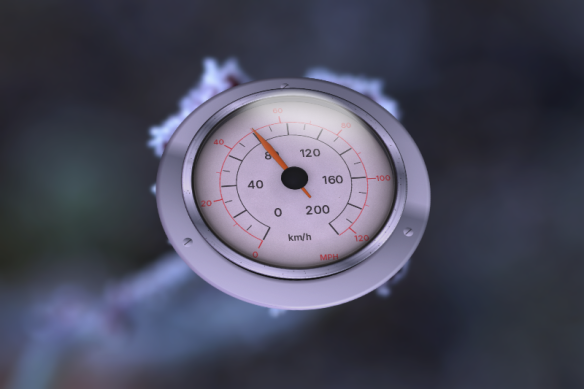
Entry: {"value": 80, "unit": "km/h"}
